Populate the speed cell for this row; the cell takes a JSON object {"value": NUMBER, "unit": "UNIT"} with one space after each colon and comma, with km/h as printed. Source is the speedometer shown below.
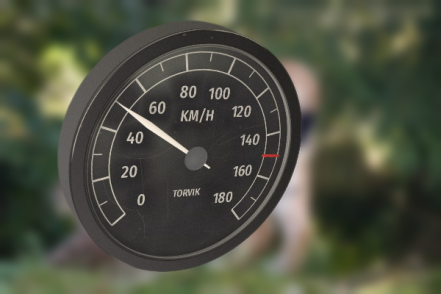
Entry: {"value": 50, "unit": "km/h"}
